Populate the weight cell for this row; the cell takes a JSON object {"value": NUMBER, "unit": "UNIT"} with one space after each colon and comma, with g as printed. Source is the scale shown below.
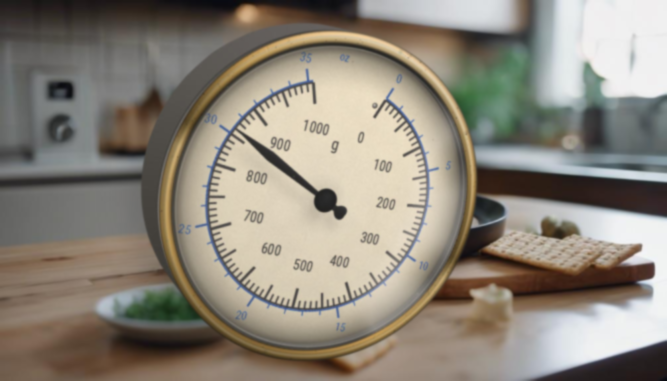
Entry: {"value": 860, "unit": "g"}
